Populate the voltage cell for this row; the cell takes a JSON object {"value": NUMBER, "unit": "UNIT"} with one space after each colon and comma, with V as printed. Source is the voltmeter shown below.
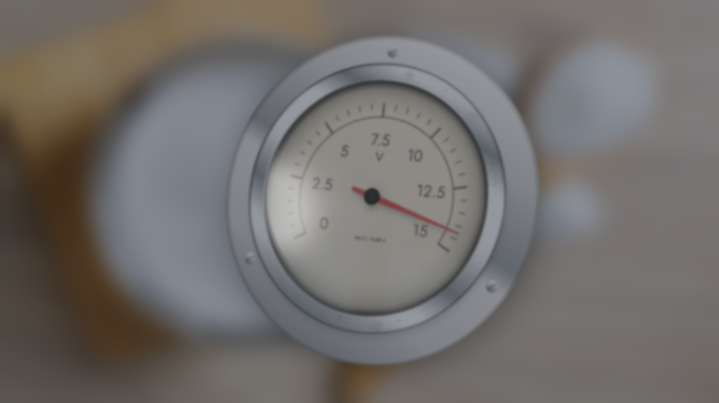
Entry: {"value": 14.25, "unit": "V"}
